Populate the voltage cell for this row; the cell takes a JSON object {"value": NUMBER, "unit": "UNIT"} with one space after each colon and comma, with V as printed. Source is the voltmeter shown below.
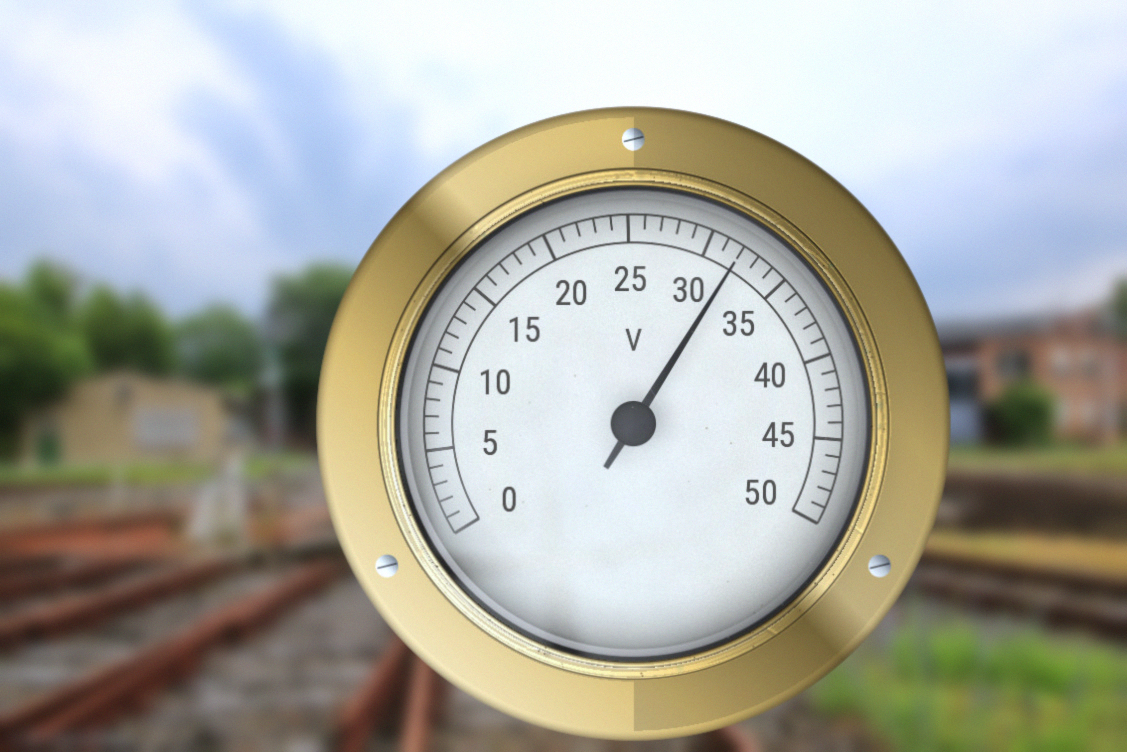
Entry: {"value": 32, "unit": "V"}
